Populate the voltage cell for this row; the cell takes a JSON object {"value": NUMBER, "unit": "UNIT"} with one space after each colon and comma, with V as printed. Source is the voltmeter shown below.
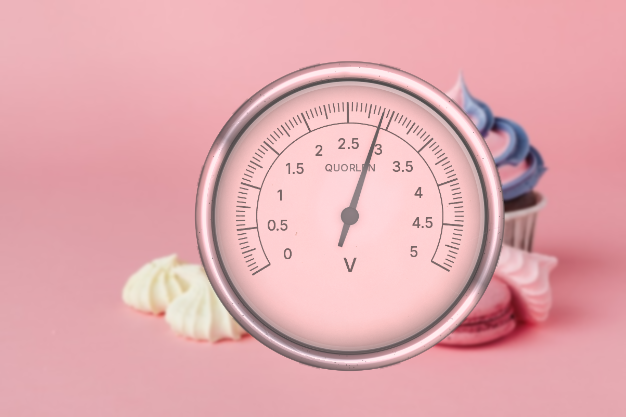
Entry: {"value": 2.9, "unit": "V"}
